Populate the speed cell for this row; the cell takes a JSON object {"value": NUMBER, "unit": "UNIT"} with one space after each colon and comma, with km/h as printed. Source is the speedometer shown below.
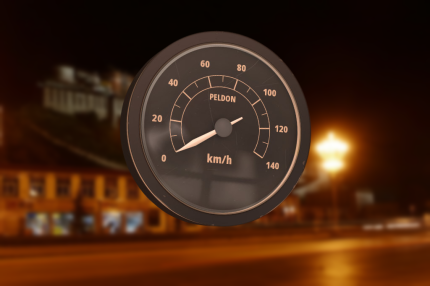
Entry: {"value": 0, "unit": "km/h"}
